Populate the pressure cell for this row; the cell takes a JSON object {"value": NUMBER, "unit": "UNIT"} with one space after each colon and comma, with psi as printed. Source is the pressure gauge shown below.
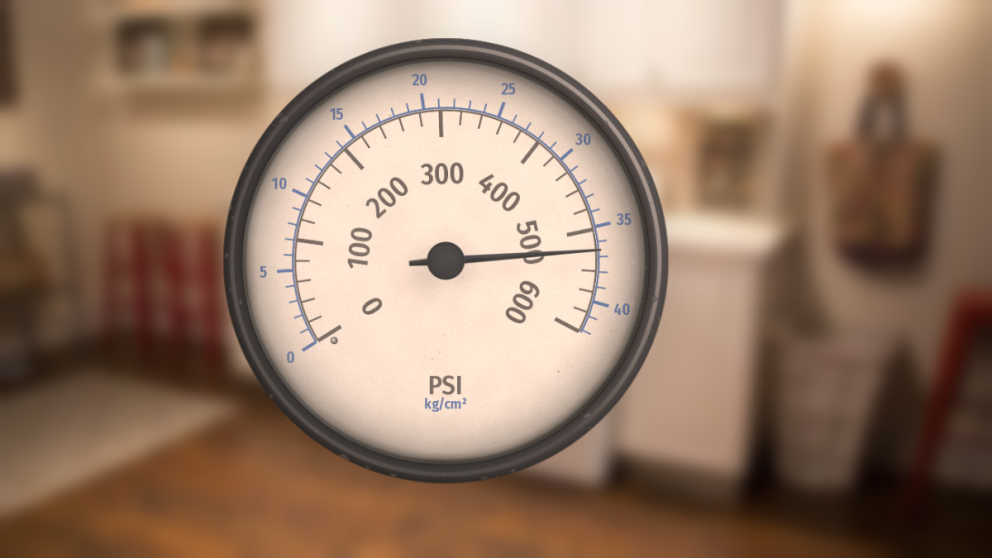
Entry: {"value": 520, "unit": "psi"}
